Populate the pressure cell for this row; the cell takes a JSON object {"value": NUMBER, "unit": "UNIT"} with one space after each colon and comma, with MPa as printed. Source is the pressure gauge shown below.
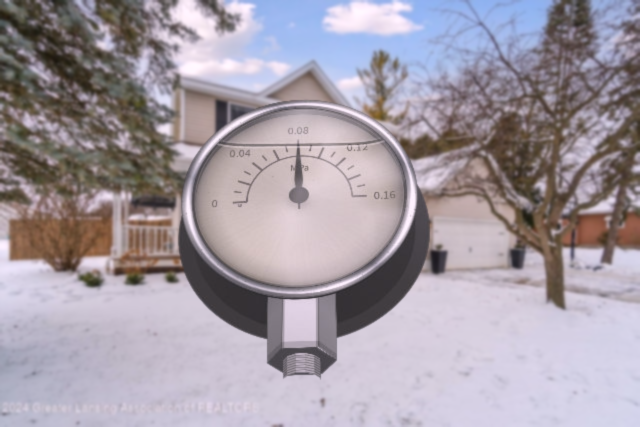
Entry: {"value": 0.08, "unit": "MPa"}
